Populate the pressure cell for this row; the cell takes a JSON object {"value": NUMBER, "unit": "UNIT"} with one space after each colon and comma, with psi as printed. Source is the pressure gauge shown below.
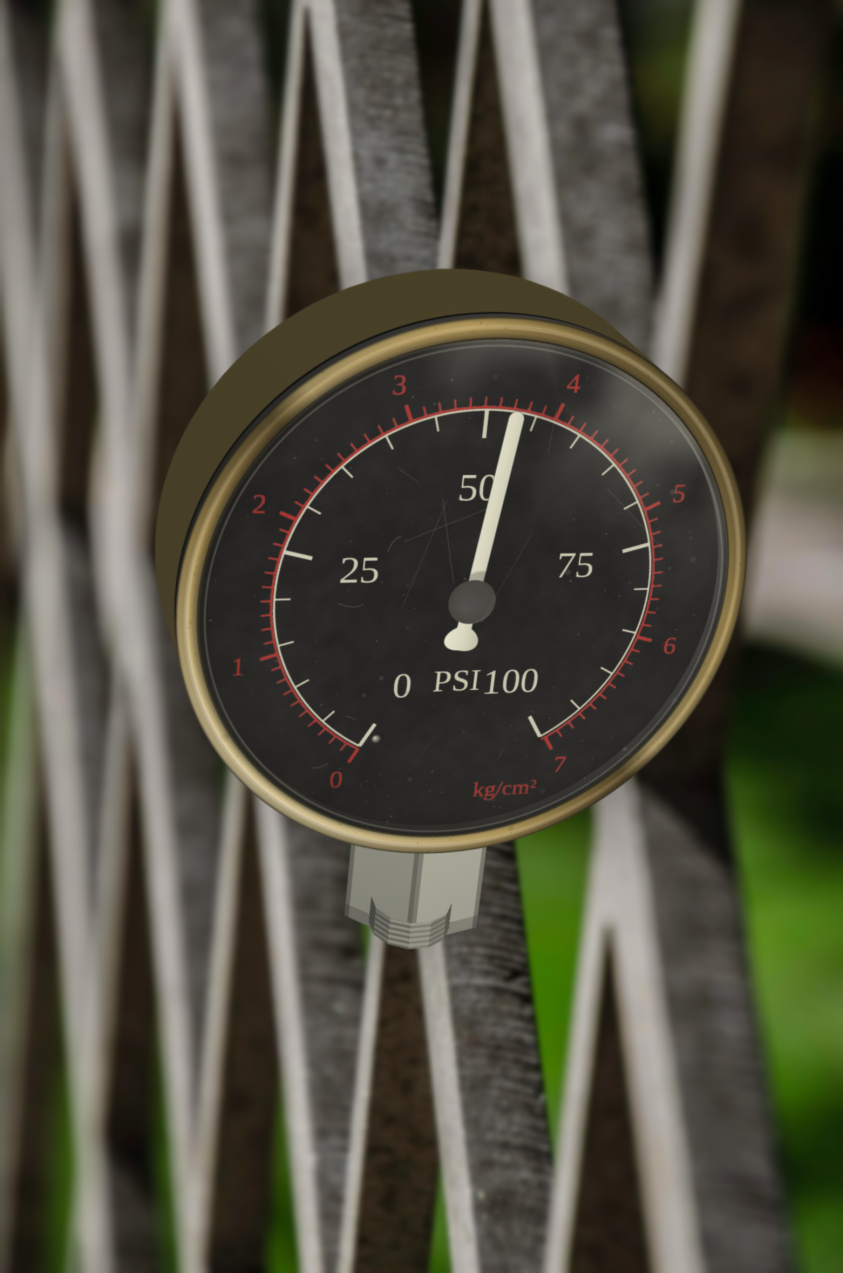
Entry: {"value": 52.5, "unit": "psi"}
